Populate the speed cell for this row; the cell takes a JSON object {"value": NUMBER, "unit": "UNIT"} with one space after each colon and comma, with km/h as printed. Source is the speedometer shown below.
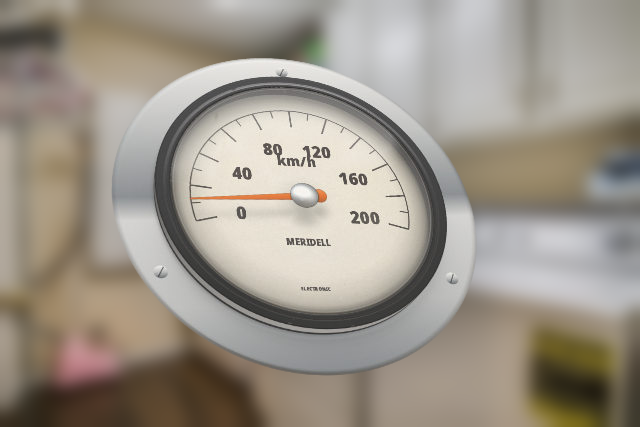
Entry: {"value": 10, "unit": "km/h"}
